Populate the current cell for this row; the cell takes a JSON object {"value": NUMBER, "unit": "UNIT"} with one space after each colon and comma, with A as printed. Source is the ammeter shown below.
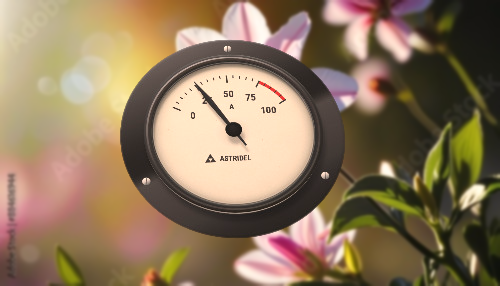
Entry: {"value": 25, "unit": "A"}
